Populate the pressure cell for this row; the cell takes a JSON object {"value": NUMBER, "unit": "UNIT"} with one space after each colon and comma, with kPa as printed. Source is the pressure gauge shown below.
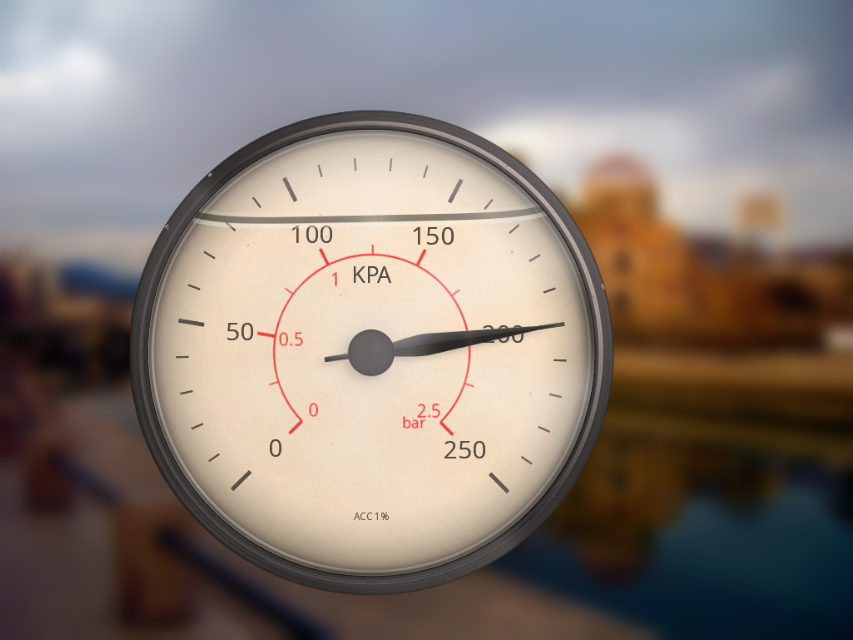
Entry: {"value": 200, "unit": "kPa"}
